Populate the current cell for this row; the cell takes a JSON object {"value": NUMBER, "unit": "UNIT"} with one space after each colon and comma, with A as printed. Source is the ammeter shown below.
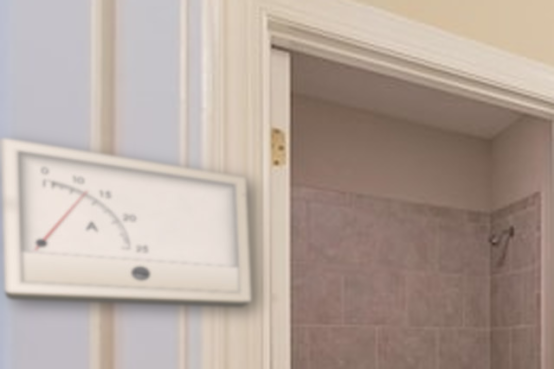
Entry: {"value": 12.5, "unit": "A"}
